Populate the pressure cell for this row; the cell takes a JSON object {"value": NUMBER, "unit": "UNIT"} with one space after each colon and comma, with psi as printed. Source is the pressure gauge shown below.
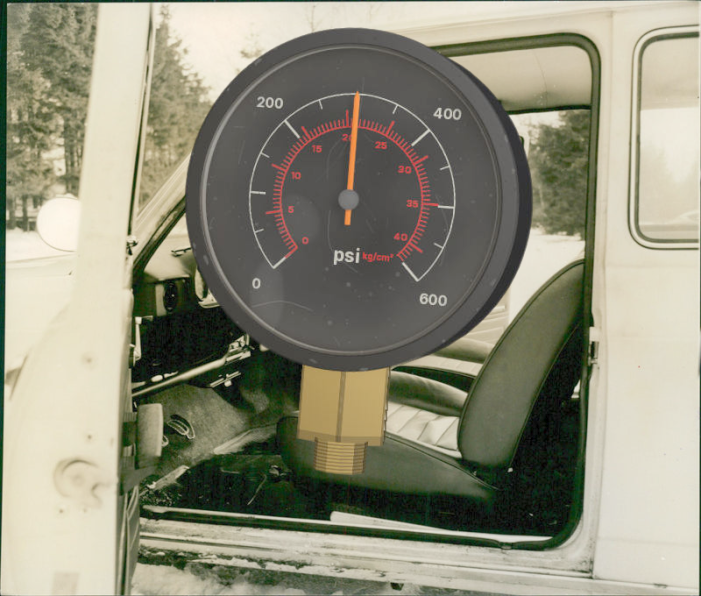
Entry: {"value": 300, "unit": "psi"}
